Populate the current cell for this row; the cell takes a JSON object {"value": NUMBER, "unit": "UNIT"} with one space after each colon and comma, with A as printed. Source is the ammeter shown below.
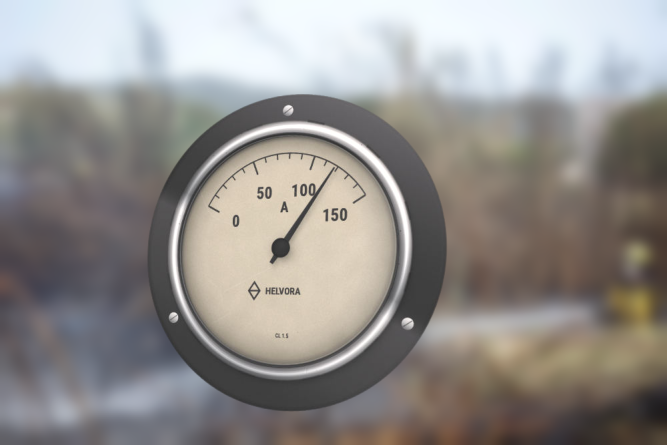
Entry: {"value": 120, "unit": "A"}
